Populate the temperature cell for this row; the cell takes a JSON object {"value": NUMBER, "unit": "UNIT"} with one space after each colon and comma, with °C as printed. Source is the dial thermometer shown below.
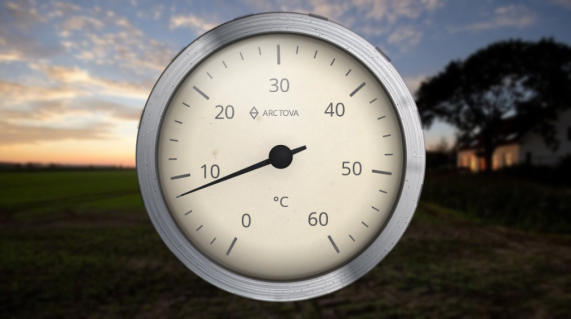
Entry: {"value": 8, "unit": "°C"}
